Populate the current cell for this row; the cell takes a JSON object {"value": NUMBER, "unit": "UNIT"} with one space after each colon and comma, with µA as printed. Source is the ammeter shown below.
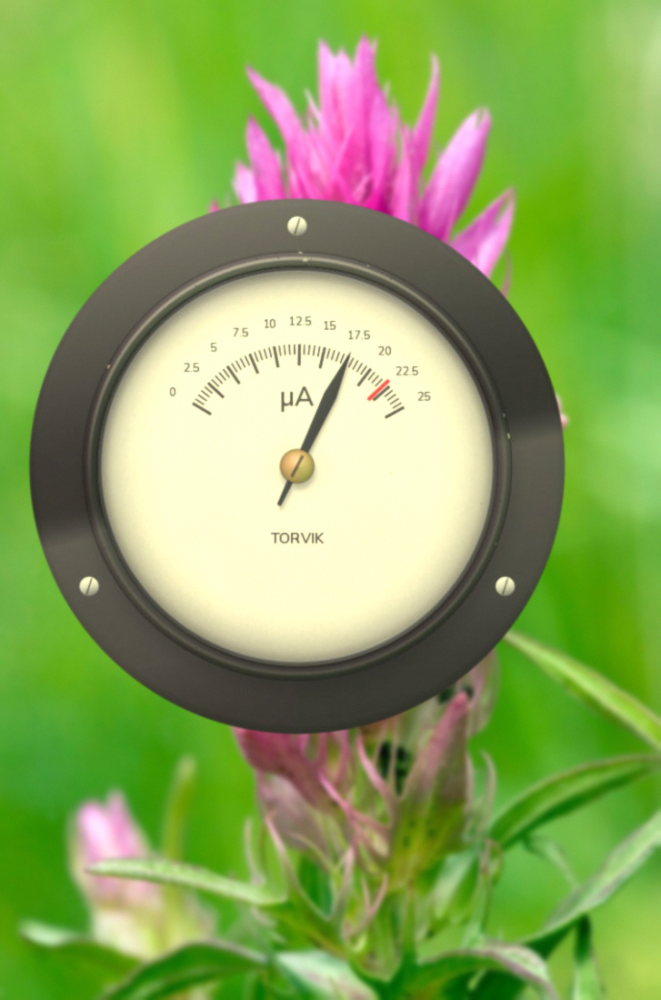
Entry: {"value": 17.5, "unit": "µA"}
